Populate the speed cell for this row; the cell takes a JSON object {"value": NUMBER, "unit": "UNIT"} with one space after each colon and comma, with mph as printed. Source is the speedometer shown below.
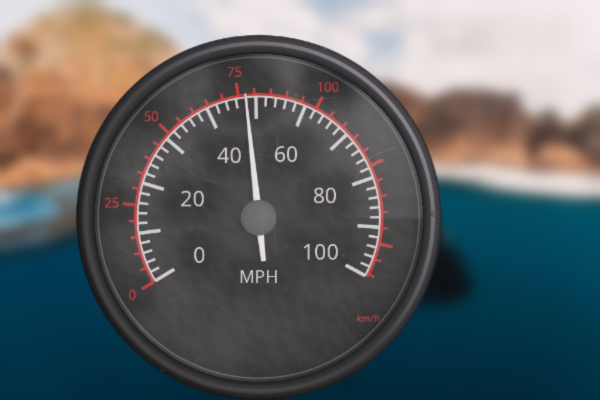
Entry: {"value": 48, "unit": "mph"}
